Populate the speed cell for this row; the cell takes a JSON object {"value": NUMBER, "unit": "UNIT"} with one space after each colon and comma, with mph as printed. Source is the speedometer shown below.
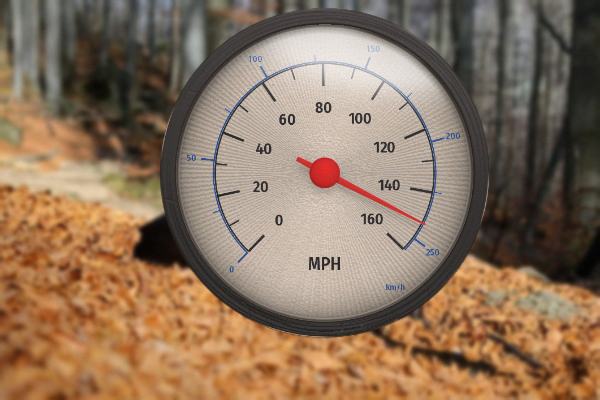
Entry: {"value": 150, "unit": "mph"}
